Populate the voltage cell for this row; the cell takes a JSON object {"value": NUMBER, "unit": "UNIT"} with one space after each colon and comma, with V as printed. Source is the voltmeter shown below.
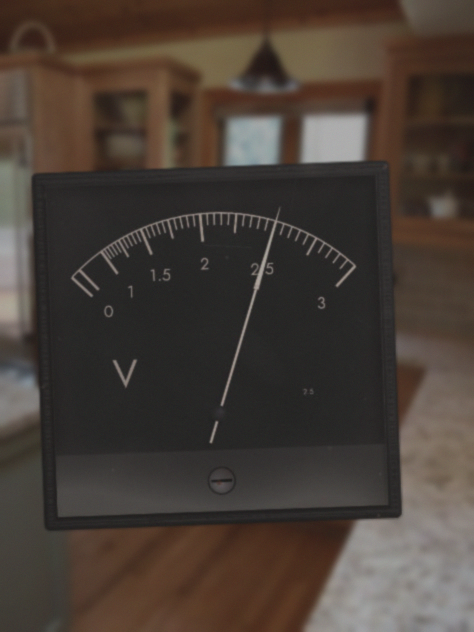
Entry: {"value": 2.5, "unit": "V"}
